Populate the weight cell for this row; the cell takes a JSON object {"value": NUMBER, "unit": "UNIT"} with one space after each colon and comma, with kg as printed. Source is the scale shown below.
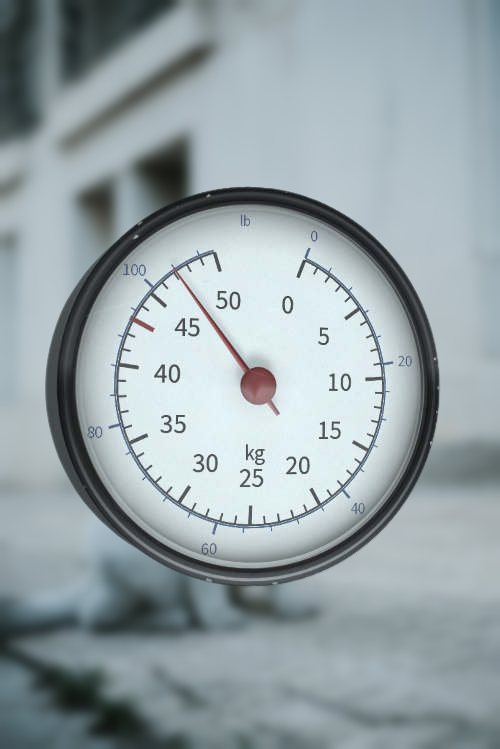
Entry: {"value": 47, "unit": "kg"}
